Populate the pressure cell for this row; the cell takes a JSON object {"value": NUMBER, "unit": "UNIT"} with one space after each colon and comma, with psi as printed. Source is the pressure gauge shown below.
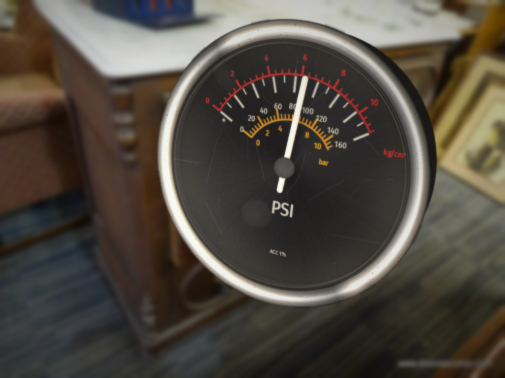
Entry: {"value": 90, "unit": "psi"}
